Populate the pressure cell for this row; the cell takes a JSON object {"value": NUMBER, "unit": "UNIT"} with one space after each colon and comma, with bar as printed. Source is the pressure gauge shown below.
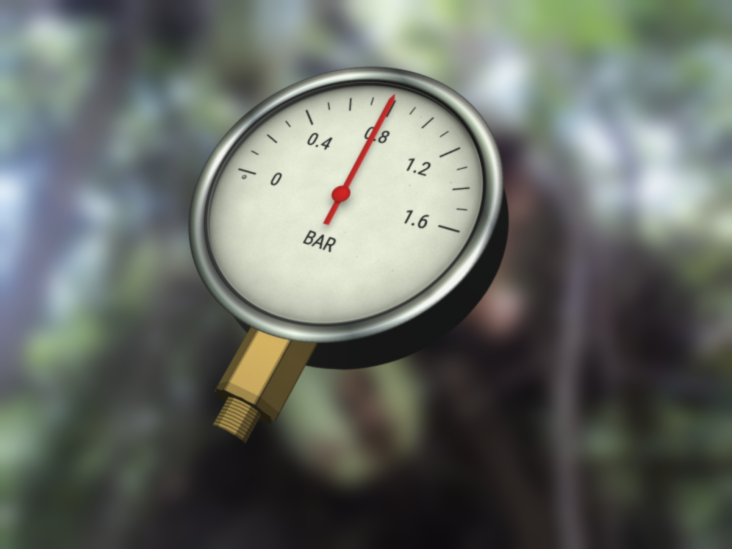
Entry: {"value": 0.8, "unit": "bar"}
